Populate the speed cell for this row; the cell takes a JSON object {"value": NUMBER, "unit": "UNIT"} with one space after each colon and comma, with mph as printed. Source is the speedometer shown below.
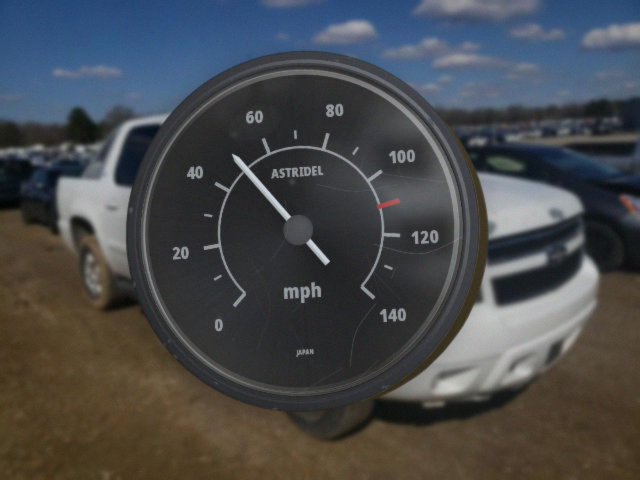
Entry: {"value": 50, "unit": "mph"}
